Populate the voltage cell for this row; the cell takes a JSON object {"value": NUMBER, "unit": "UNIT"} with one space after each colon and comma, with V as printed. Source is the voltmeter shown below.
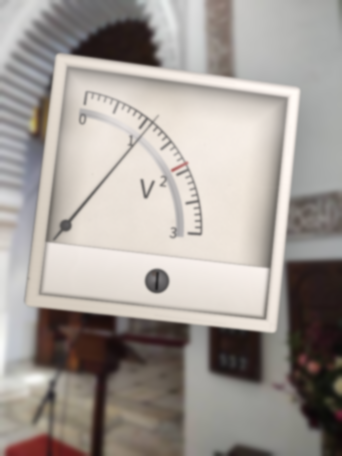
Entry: {"value": 1.1, "unit": "V"}
